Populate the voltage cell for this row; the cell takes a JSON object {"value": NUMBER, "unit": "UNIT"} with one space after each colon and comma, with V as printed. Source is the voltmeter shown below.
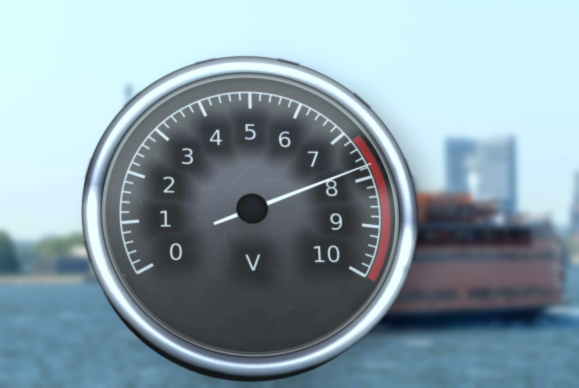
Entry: {"value": 7.8, "unit": "V"}
